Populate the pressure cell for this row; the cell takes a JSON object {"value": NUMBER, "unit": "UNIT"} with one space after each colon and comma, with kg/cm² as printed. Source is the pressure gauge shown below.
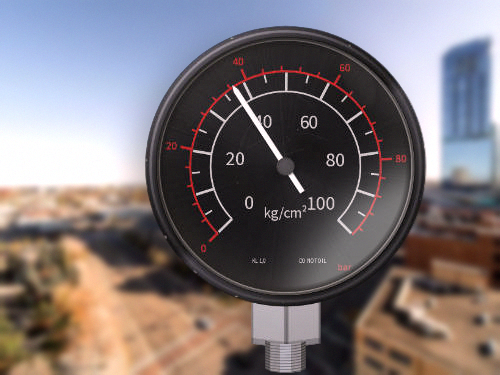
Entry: {"value": 37.5, "unit": "kg/cm²"}
